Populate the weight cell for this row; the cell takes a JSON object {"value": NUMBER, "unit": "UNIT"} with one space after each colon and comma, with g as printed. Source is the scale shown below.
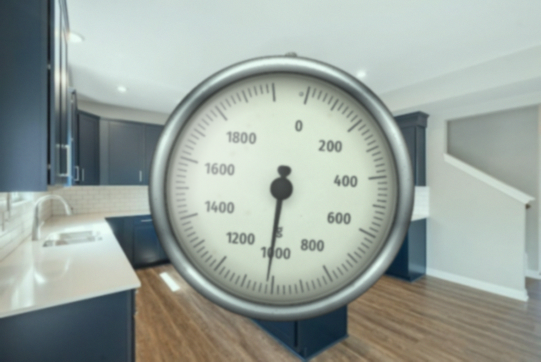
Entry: {"value": 1020, "unit": "g"}
